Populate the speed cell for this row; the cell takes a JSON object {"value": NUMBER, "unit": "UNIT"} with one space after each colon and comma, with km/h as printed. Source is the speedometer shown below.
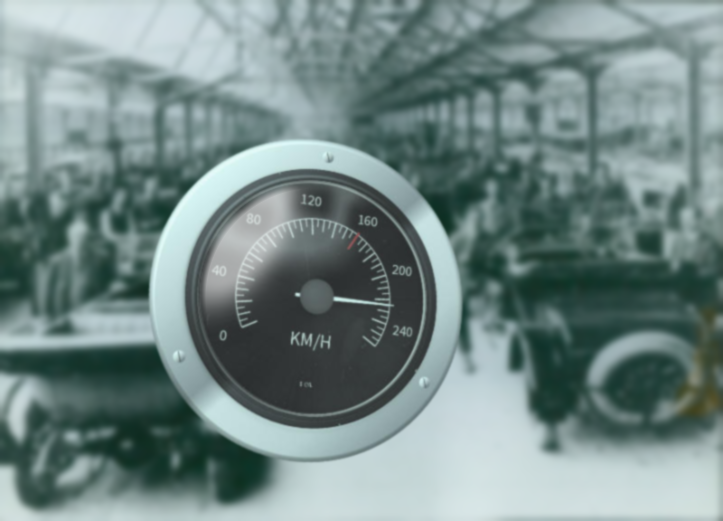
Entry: {"value": 225, "unit": "km/h"}
